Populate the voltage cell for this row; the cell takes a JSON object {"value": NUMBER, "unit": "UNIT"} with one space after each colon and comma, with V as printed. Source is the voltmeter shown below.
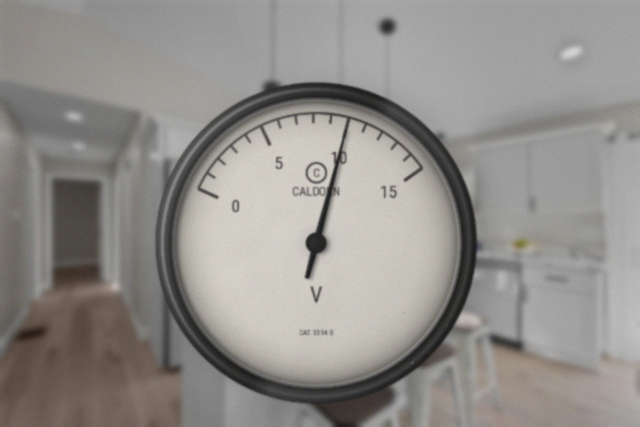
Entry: {"value": 10, "unit": "V"}
